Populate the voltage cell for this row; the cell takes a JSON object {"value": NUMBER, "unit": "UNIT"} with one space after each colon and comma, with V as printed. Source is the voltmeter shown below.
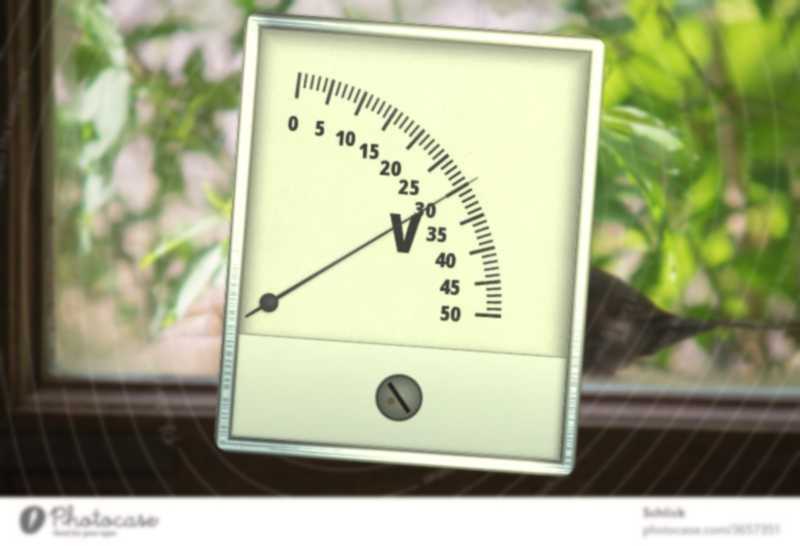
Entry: {"value": 30, "unit": "V"}
